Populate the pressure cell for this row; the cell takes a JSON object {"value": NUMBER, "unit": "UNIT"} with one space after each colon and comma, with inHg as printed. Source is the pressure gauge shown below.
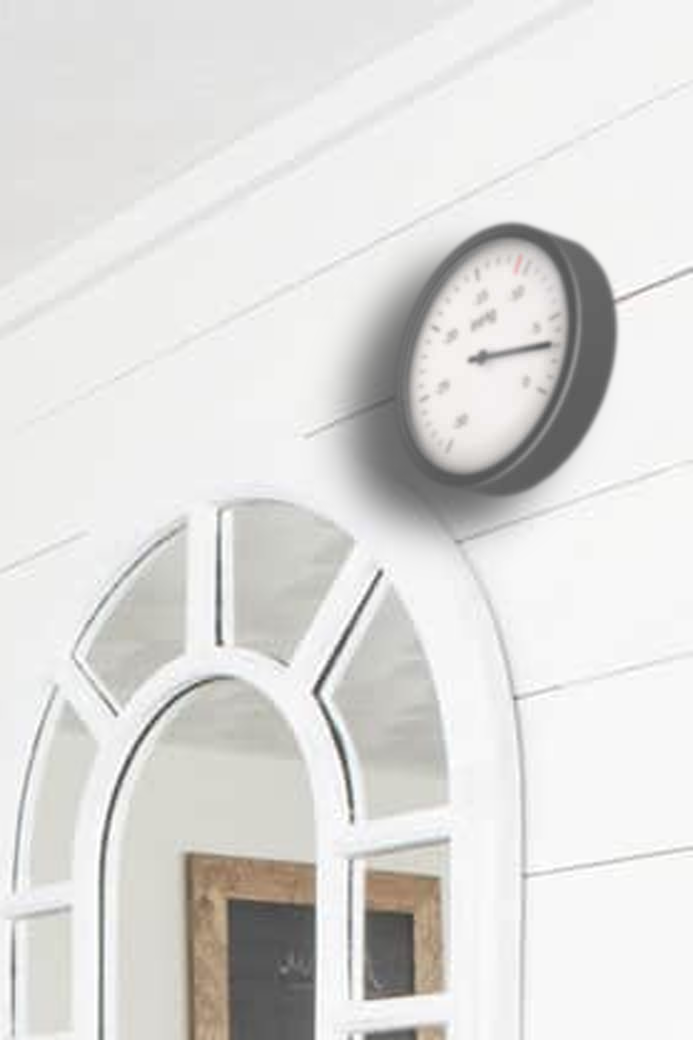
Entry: {"value": -3, "unit": "inHg"}
